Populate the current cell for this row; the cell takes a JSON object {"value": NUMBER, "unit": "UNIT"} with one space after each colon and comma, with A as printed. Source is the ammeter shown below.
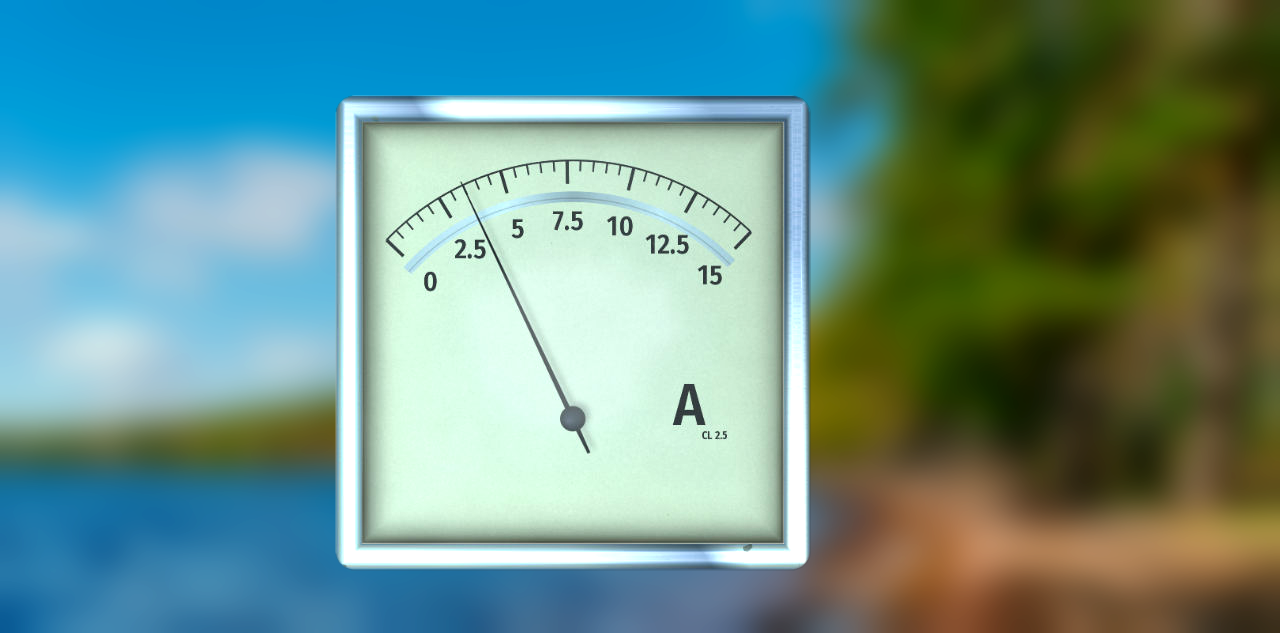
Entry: {"value": 3.5, "unit": "A"}
